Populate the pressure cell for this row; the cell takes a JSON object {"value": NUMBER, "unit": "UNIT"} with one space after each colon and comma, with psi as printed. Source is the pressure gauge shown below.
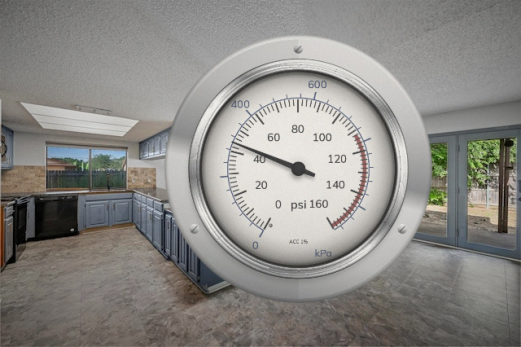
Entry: {"value": 44, "unit": "psi"}
